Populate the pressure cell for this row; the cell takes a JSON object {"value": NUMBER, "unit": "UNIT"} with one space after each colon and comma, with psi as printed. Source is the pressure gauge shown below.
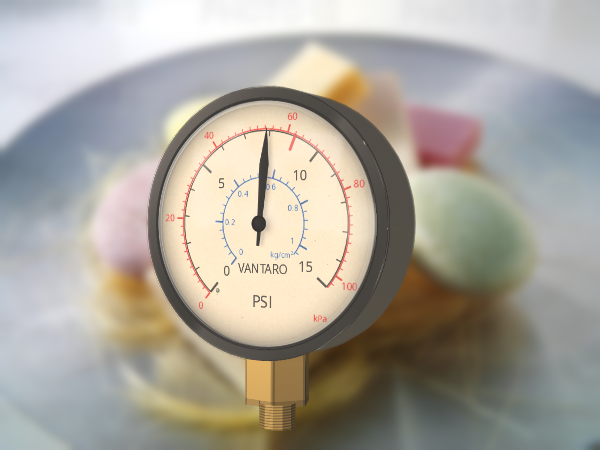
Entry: {"value": 8, "unit": "psi"}
